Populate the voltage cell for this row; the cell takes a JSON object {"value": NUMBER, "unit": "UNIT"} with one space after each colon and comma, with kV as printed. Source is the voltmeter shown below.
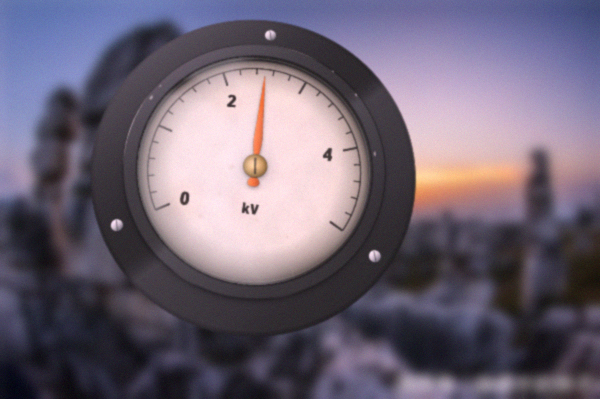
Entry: {"value": 2.5, "unit": "kV"}
